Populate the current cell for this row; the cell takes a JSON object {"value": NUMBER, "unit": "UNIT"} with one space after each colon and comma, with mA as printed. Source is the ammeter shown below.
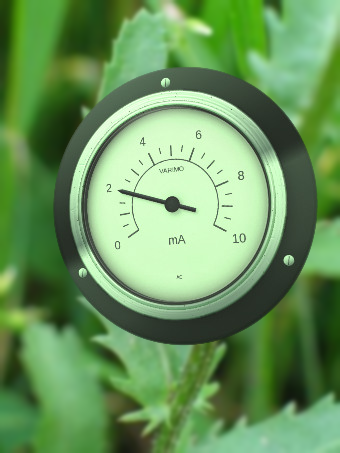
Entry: {"value": 2, "unit": "mA"}
